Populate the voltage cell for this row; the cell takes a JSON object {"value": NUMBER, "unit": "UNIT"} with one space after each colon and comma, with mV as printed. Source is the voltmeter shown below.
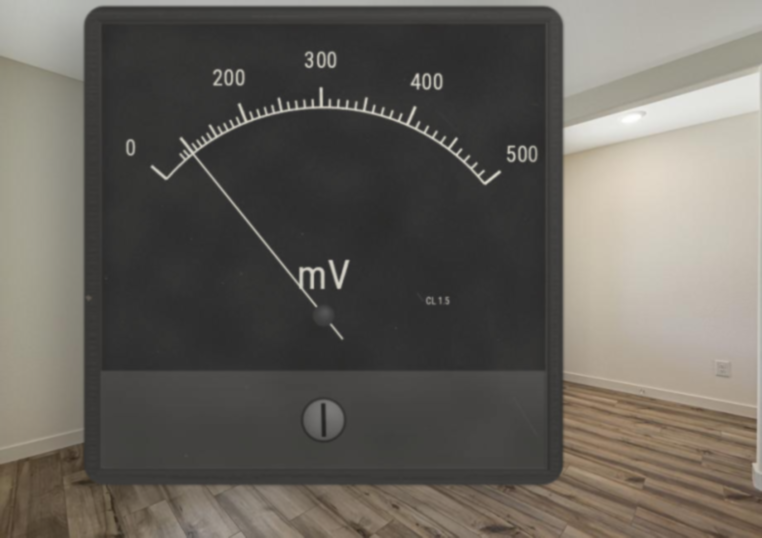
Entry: {"value": 100, "unit": "mV"}
